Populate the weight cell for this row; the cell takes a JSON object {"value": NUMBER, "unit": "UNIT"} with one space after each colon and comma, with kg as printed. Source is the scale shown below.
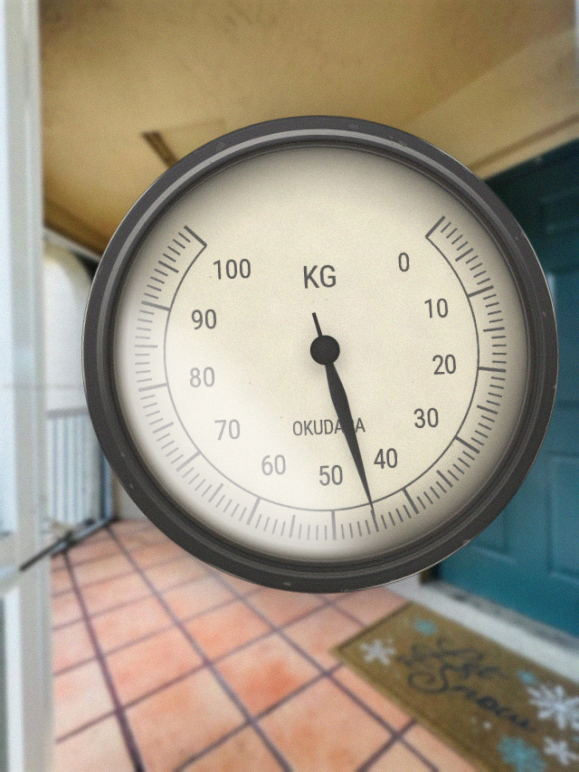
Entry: {"value": 45, "unit": "kg"}
